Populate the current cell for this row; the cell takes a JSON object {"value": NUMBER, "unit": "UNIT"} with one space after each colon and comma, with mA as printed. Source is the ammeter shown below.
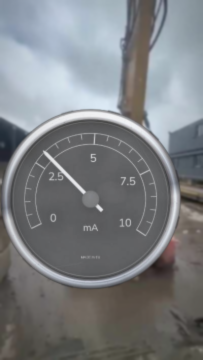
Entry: {"value": 3, "unit": "mA"}
